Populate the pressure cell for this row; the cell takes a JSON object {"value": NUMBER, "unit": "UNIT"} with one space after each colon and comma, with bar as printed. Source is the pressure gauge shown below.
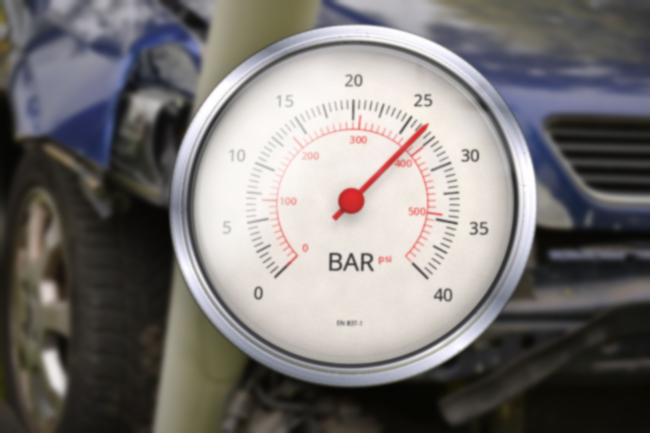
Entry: {"value": 26.5, "unit": "bar"}
